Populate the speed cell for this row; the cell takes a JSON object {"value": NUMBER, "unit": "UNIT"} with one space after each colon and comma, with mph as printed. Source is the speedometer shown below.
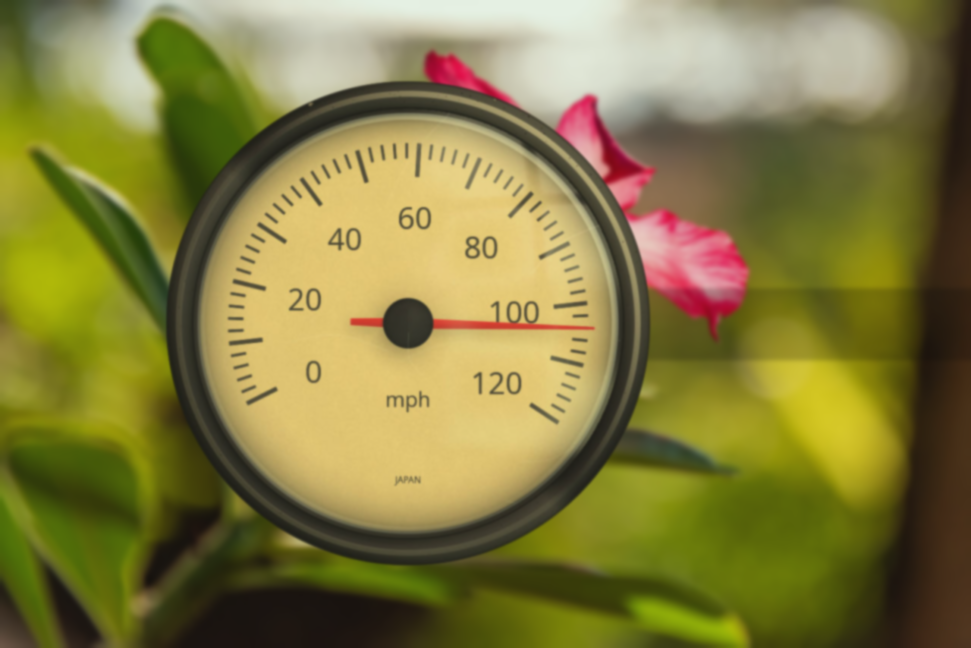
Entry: {"value": 104, "unit": "mph"}
